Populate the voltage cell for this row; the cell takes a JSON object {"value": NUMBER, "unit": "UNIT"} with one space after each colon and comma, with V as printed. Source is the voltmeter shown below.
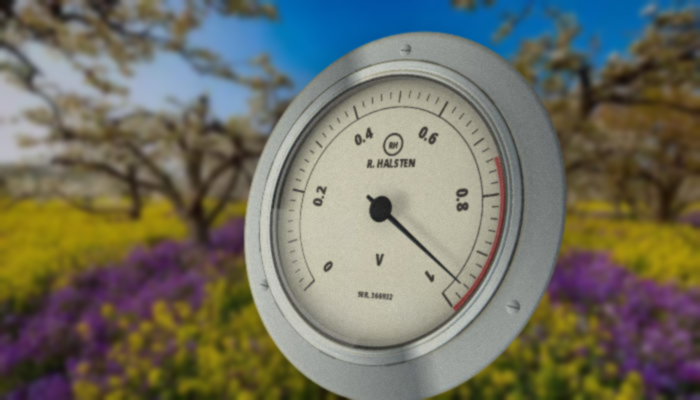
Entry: {"value": 0.96, "unit": "V"}
